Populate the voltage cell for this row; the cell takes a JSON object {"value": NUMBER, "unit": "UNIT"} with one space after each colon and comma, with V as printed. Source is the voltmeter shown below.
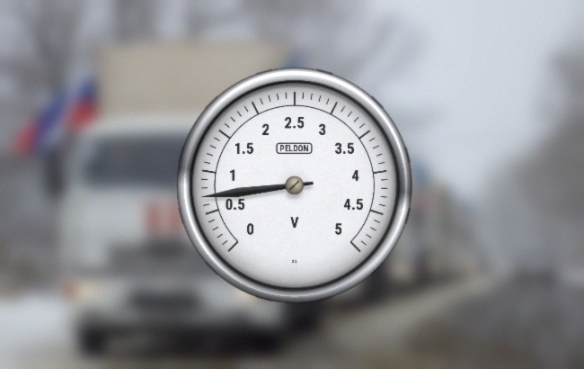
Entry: {"value": 0.7, "unit": "V"}
